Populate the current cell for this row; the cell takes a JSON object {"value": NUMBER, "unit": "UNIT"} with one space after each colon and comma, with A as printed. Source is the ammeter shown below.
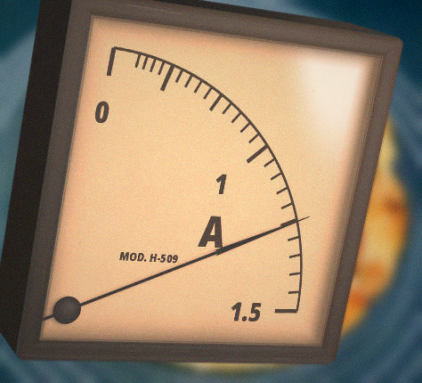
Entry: {"value": 1.25, "unit": "A"}
